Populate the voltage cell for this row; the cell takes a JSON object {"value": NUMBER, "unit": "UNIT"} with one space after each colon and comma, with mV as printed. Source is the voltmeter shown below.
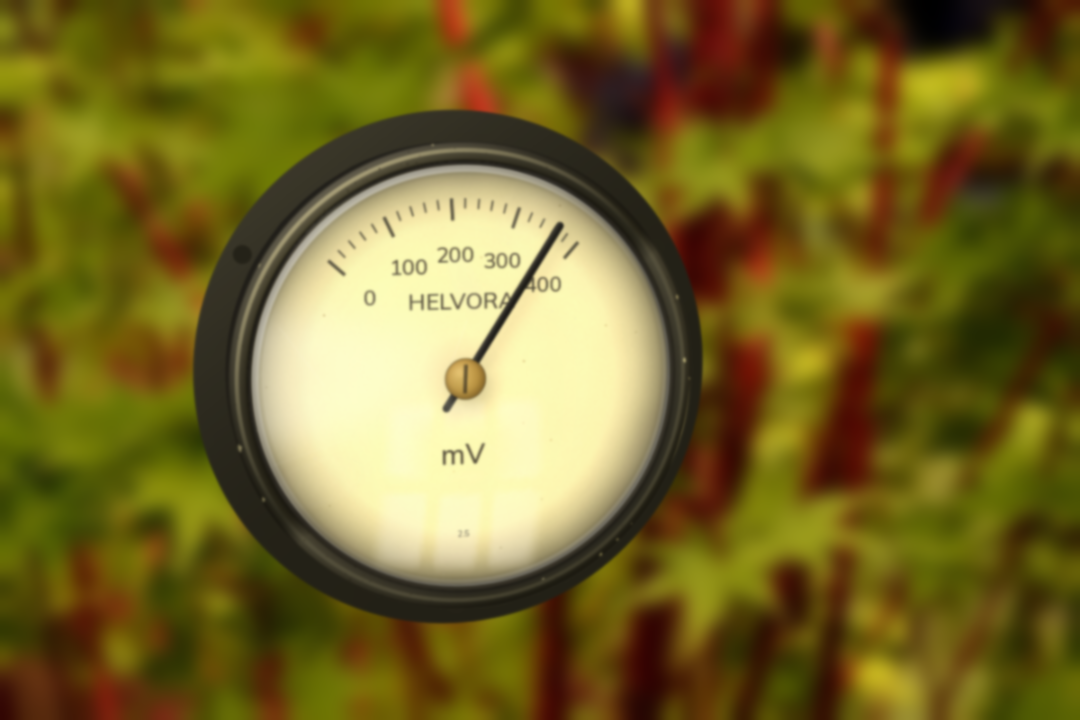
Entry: {"value": 360, "unit": "mV"}
